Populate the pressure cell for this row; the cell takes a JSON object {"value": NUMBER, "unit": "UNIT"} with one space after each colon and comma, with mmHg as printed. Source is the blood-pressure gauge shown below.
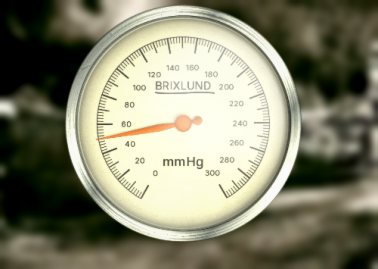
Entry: {"value": 50, "unit": "mmHg"}
